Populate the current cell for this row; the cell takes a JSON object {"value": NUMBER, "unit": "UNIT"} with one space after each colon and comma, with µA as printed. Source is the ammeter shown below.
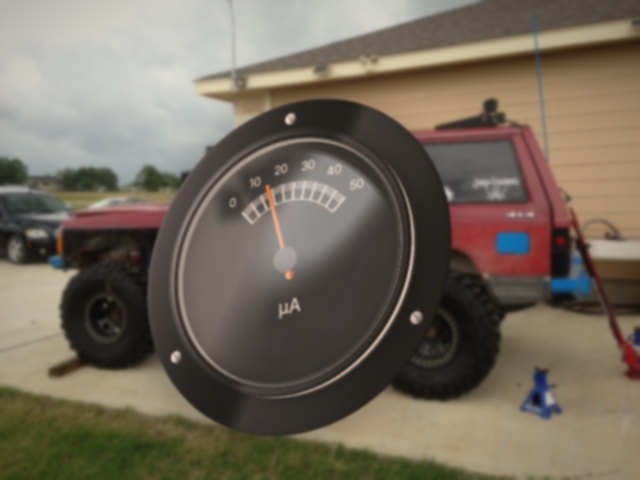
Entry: {"value": 15, "unit": "µA"}
